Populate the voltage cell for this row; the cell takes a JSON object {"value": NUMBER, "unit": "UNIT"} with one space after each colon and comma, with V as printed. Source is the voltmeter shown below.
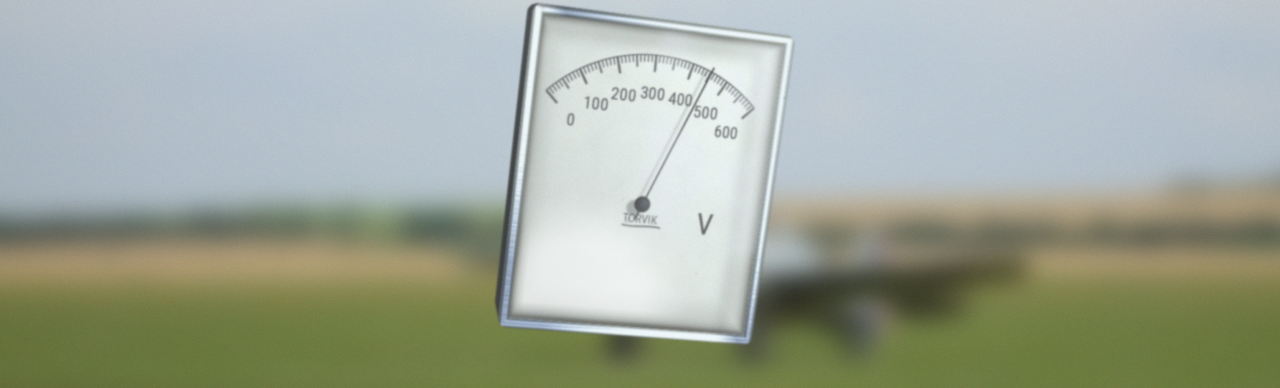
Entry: {"value": 450, "unit": "V"}
